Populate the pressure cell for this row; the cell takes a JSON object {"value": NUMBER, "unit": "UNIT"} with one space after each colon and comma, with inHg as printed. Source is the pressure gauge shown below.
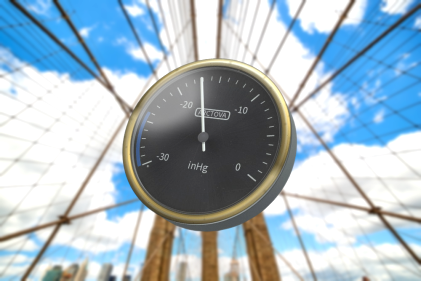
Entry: {"value": -17, "unit": "inHg"}
